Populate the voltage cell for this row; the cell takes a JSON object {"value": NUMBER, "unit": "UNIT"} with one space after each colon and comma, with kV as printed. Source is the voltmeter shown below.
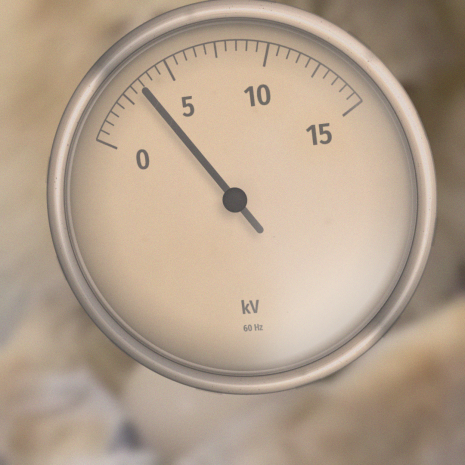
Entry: {"value": 3.5, "unit": "kV"}
